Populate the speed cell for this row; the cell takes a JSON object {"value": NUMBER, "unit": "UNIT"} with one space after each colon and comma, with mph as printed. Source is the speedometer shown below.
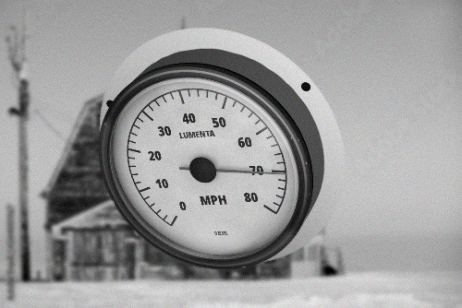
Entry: {"value": 70, "unit": "mph"}
